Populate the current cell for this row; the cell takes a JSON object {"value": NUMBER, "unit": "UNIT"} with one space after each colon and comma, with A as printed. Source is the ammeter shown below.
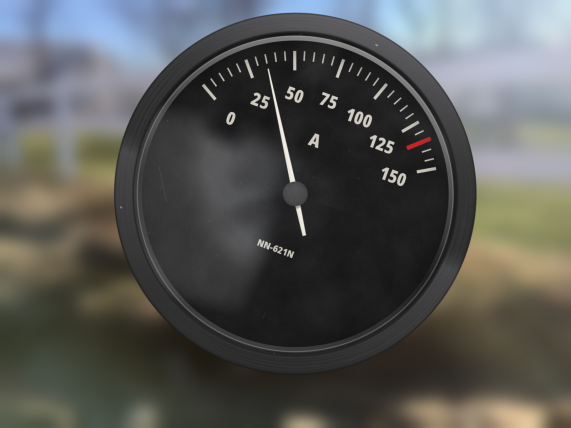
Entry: {"value": 35, "unit": "A"}
